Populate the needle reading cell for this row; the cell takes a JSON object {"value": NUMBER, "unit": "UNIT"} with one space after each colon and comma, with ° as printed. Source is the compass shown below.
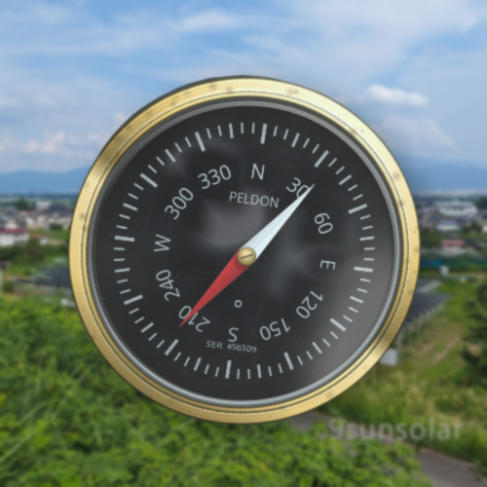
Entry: {"value": 215, "unit": "°"}
